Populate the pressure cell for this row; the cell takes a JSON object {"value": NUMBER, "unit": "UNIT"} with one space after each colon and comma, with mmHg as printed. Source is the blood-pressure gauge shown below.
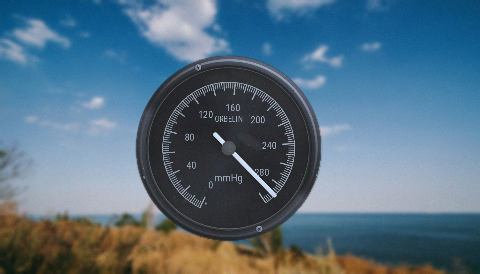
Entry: {"value": 290, "unit": "mmHg"}
